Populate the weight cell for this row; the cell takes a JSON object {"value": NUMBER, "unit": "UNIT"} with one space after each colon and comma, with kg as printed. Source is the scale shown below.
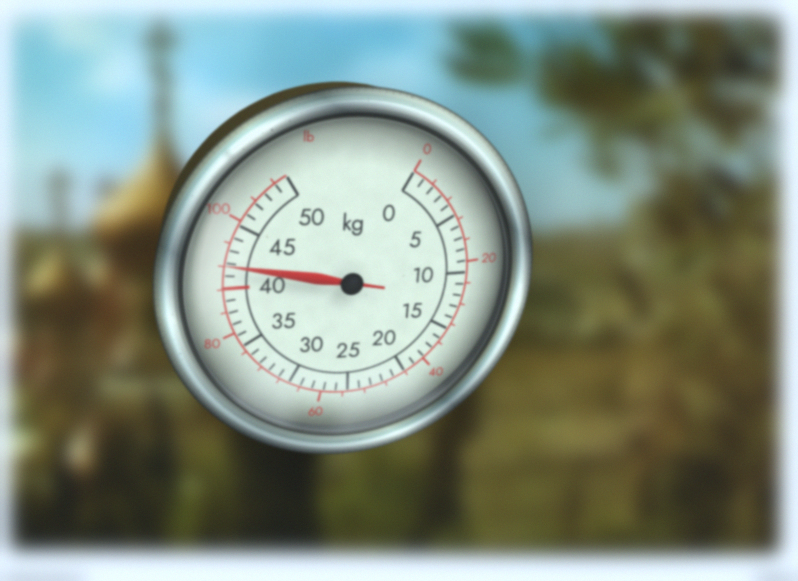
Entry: {"value": 42, "unit": "kg"}
